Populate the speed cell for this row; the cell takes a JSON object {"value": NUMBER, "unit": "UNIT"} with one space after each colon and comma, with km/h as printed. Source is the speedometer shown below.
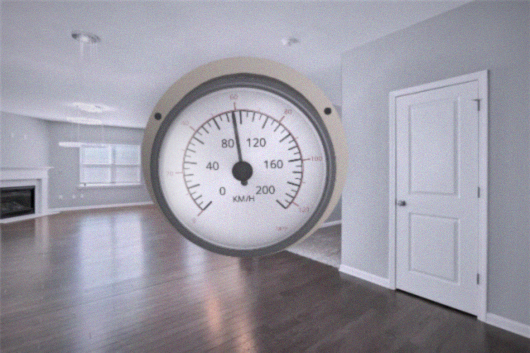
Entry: {"value": 95, "unit": "km/h"}
